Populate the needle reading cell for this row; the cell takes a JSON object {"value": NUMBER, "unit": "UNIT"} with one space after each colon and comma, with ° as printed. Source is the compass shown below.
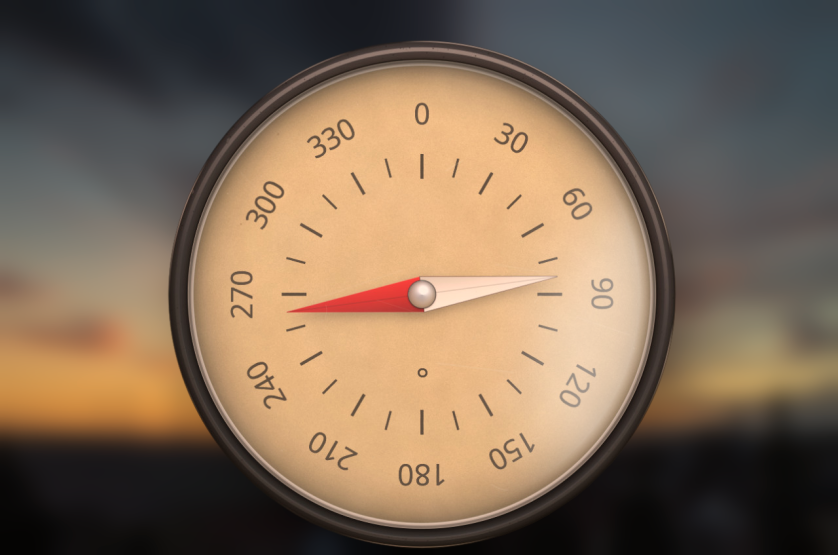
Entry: {"value": 262.5, "unit": "°"}
